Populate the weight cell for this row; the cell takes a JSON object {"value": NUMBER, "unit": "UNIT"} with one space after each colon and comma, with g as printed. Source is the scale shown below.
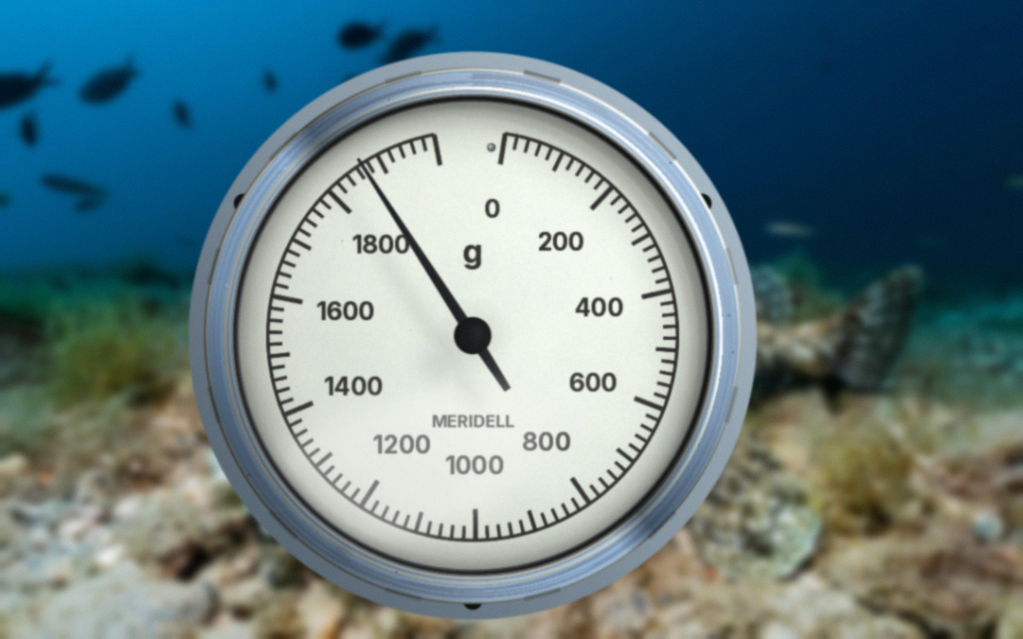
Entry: {"value": 1870, "unit": "g"}
